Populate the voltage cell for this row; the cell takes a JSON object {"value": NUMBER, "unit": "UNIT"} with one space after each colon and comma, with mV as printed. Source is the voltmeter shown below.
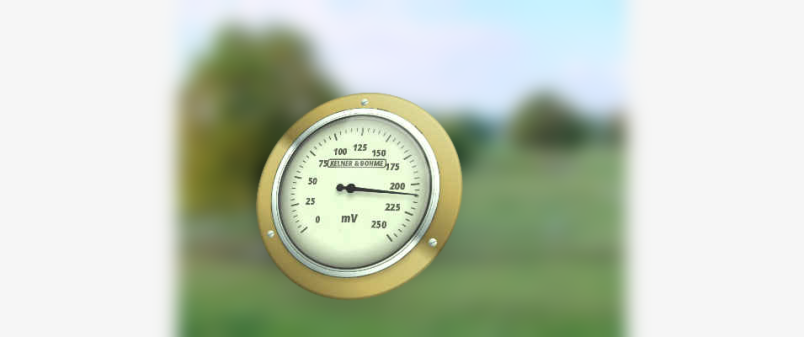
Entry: {"value": 210, "unit": "mV"}
